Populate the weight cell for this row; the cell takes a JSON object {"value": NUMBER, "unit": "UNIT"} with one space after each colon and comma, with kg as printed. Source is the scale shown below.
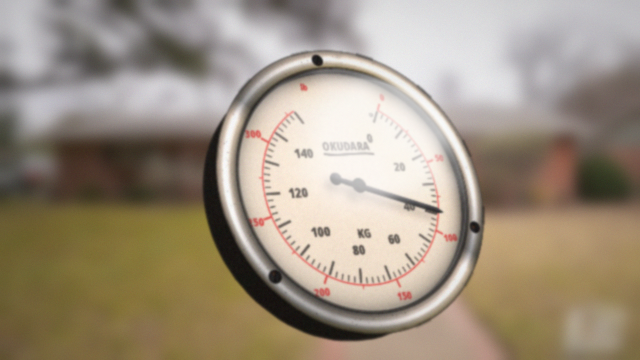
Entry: {"value": 40, "unit": "kg"}
